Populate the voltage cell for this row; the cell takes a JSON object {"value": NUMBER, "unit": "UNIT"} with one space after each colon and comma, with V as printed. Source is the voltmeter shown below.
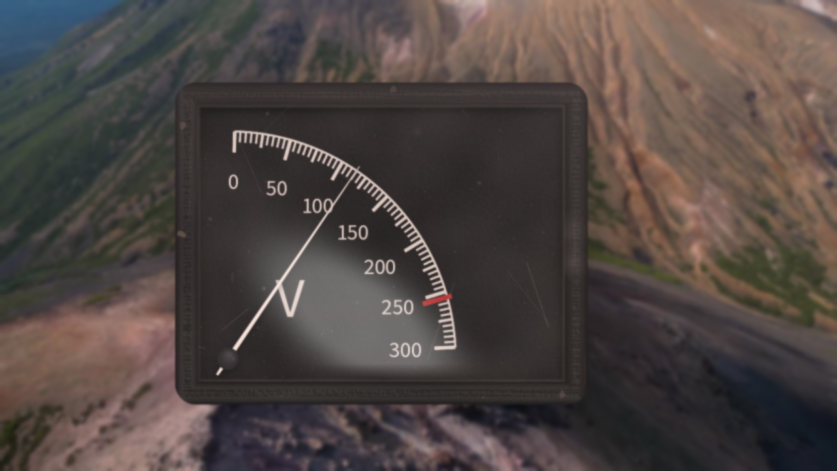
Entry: {"value": 115, "unit": "V"}
